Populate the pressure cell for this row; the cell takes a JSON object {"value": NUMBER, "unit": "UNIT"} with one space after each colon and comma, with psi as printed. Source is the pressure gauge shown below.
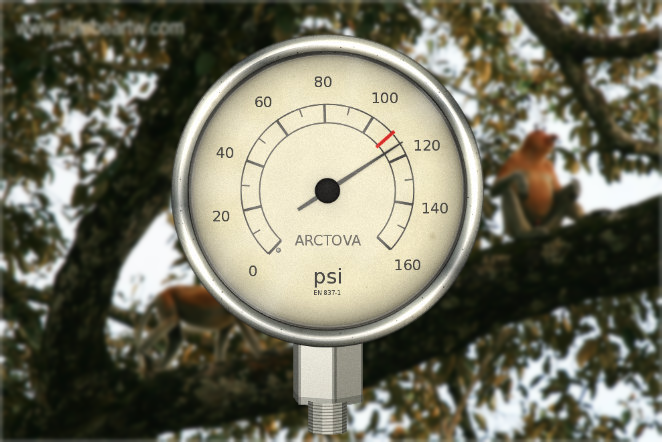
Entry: {"value": 115, "unit": "psi"}
